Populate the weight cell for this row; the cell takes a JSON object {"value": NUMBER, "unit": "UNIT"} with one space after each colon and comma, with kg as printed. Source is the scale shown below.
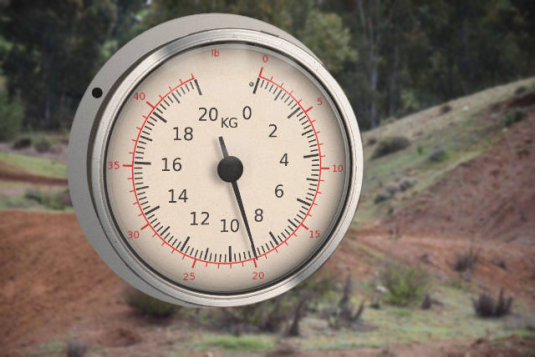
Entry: {"value": 9, "unit": "kg"}
